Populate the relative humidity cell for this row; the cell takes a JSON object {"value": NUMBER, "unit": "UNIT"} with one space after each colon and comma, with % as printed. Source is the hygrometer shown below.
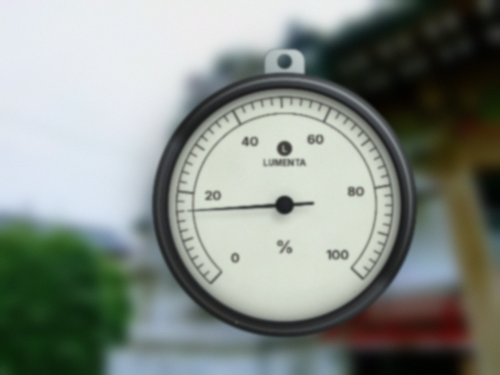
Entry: {"value": 16, "unit": "%"}
